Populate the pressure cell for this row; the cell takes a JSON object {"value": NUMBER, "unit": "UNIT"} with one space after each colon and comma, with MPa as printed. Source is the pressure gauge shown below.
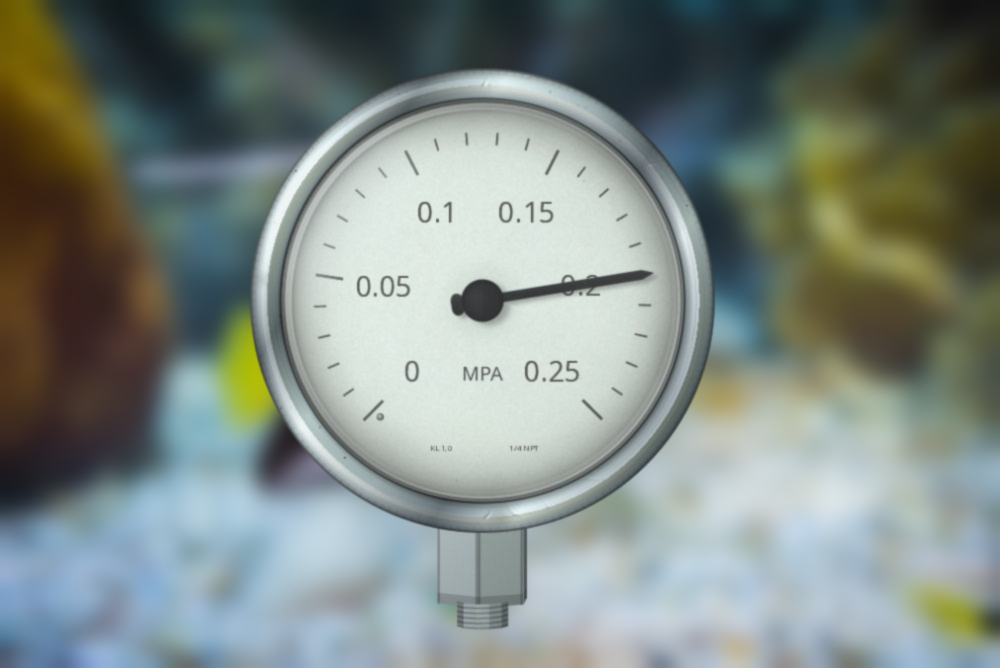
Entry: {"value": 0.2, "unit": "MPa"}
